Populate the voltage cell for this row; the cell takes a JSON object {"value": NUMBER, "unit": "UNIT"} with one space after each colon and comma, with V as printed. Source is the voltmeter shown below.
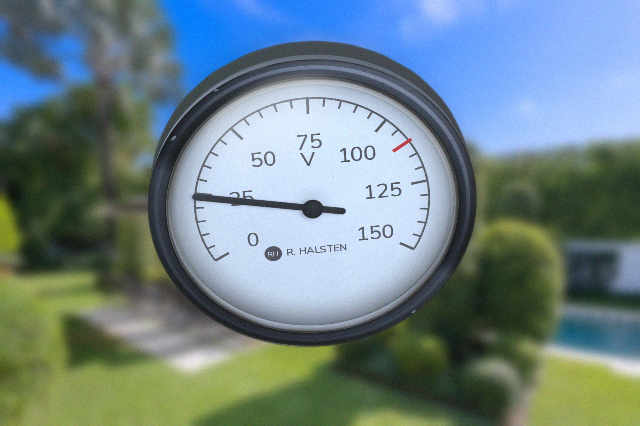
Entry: {"value": 25, "unit": "V"}
